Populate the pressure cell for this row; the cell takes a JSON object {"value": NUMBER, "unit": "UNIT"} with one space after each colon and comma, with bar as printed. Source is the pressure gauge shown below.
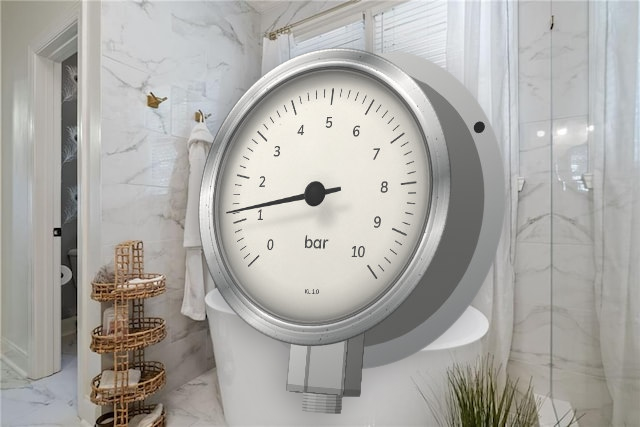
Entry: {"value": 1.2, "unit": "bar"}
